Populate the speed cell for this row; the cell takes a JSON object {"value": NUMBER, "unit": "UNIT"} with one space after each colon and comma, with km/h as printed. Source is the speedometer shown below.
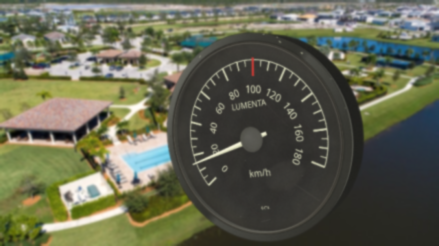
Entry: {"value": 15, "unit": "km/h"}
